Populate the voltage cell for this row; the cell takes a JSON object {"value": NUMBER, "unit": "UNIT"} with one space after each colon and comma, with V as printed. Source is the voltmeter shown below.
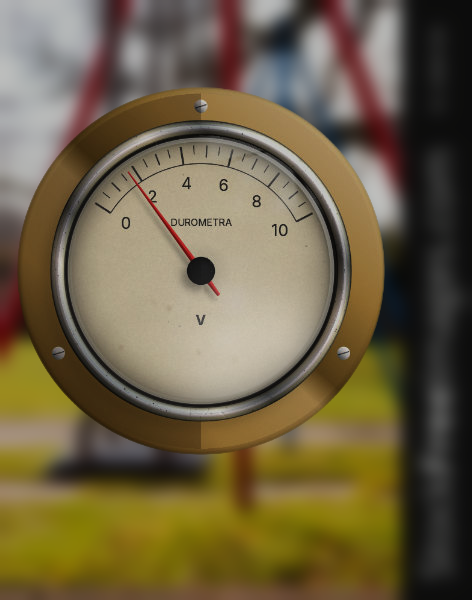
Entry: {"value": 1.75, "unit": "V"}
